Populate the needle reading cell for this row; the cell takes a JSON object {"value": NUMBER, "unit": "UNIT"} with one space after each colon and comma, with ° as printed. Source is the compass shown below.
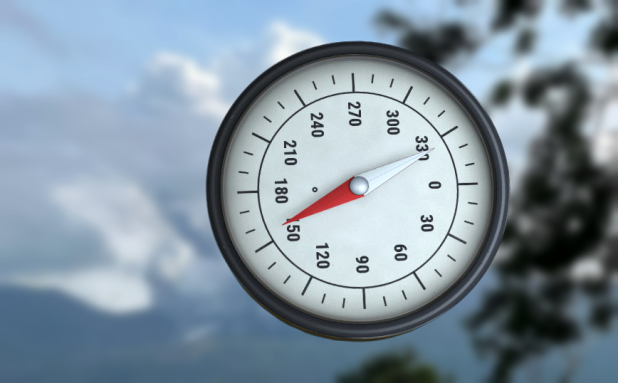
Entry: {"value": 155, "unit": "°"}
